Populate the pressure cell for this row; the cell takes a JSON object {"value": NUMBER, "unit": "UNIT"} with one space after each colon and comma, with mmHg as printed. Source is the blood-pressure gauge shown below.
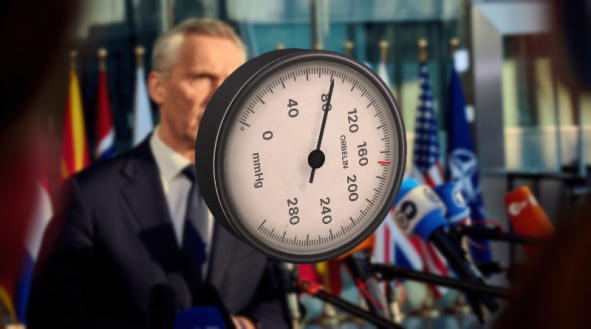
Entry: {"value": 80, "unit": "mmHg"}
